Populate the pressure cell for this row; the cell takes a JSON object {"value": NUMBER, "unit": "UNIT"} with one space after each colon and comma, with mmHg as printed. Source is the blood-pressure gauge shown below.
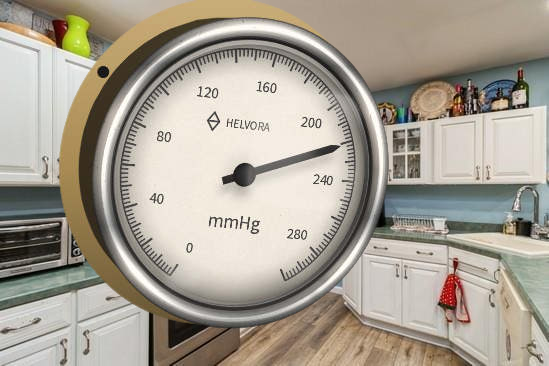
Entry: {"value": 220, "unit": "mmHg"}
